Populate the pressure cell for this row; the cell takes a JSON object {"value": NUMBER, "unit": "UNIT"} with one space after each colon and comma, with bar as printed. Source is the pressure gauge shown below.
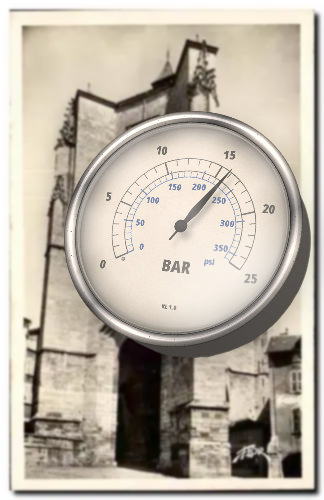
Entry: {"value": 16, "unit": "bar"}
